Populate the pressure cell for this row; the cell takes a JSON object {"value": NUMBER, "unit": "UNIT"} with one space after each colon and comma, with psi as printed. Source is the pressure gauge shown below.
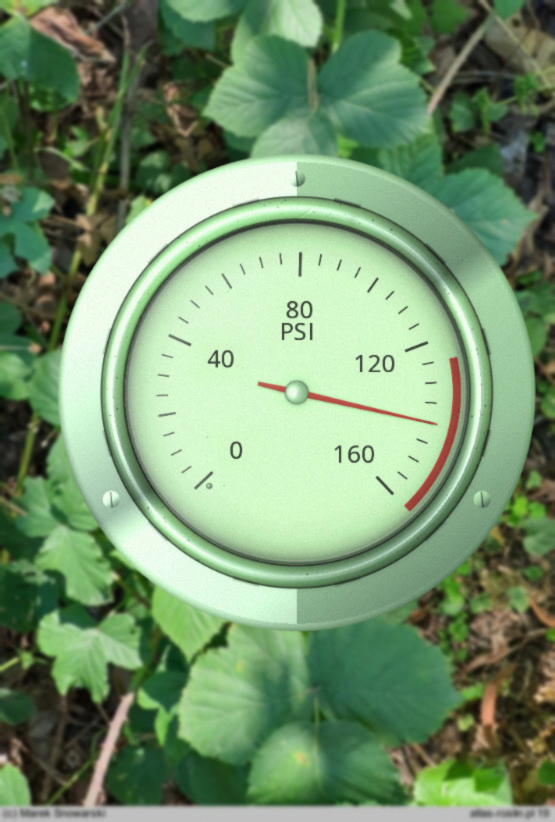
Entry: {"value": 140, "unit": "psi"}
